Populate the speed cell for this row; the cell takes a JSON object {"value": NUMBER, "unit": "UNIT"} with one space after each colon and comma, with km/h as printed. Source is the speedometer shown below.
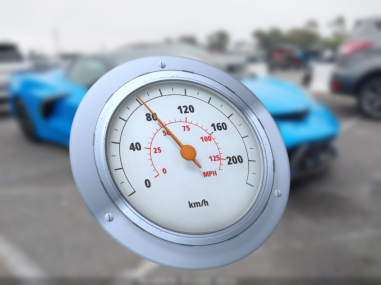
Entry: {"value": 80, "unit": "km/h"}
